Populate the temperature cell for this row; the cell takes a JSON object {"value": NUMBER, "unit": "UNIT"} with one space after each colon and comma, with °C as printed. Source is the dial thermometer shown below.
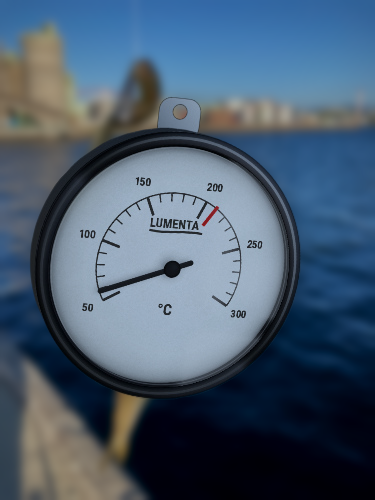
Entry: {"value": 60, "unit": "°C"}
